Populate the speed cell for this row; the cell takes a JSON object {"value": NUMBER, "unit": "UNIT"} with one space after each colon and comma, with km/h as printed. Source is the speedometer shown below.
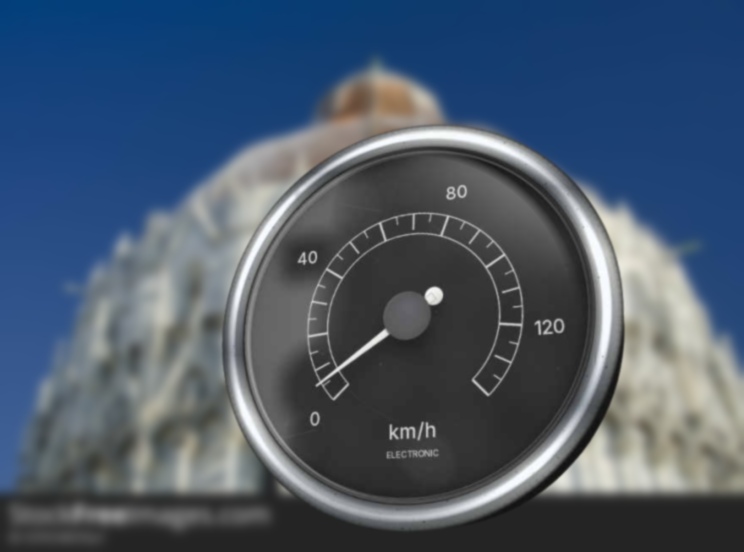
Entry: {"value": 5, "unit": "km/h"}
